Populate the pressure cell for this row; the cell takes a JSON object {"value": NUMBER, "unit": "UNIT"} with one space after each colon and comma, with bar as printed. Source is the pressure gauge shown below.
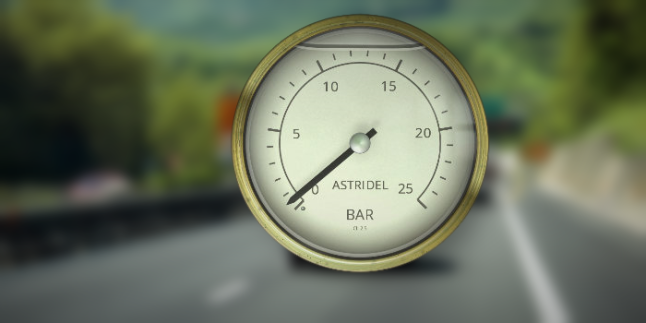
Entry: {"value": 0.5, "unit": "bar"}
